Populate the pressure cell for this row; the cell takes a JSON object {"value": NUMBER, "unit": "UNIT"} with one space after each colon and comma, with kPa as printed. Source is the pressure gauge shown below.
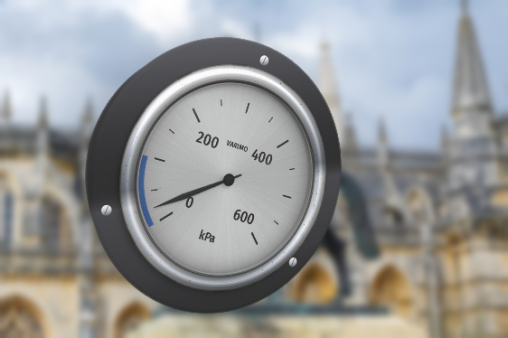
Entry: {"value": 25, "unit": "kPa"}
